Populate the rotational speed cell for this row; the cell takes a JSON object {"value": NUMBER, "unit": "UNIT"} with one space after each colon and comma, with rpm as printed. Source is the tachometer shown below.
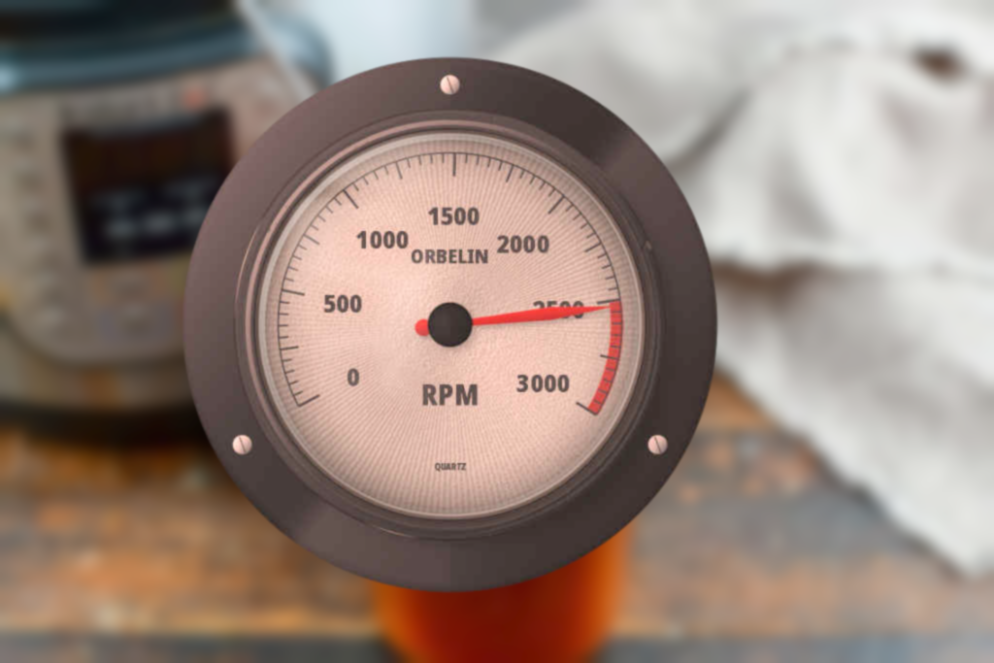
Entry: {"value": 2525, "unit": "rpm"}
